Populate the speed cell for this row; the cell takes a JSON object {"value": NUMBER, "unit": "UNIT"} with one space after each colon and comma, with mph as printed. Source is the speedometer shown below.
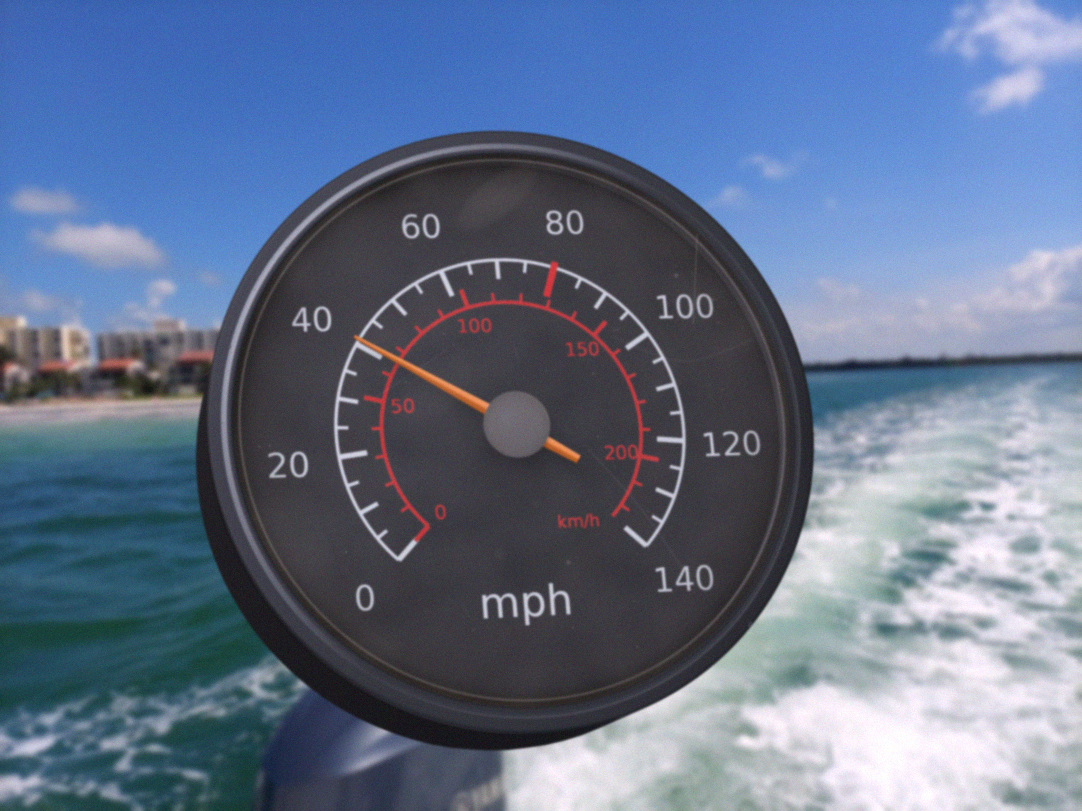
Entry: {"value": 40, "unit": "mph"}
